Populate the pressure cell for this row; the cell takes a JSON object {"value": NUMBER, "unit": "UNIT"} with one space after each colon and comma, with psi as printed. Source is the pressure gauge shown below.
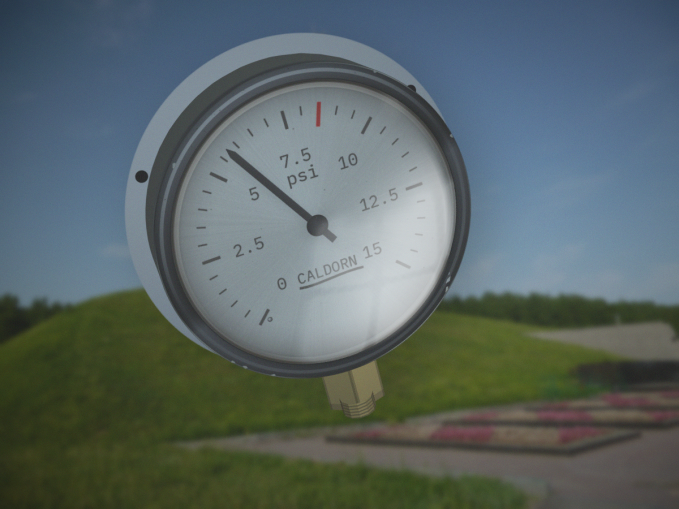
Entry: {"value": 5.75, "unit": "psi"}
